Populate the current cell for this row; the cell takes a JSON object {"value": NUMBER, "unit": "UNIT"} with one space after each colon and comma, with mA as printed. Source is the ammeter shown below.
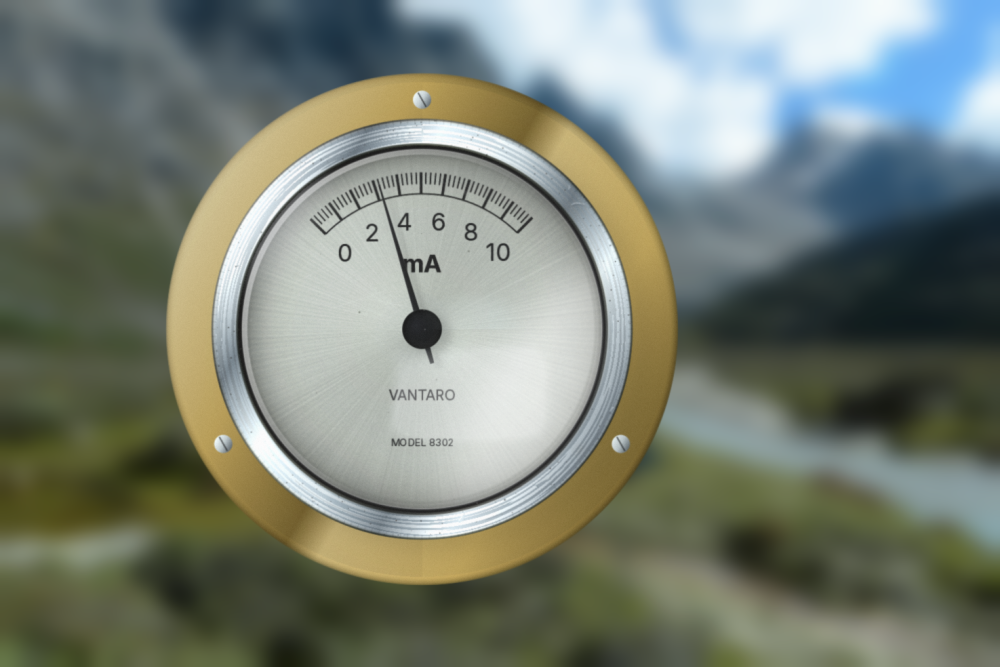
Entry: {"value": 3.2, "unit": "mA"}
